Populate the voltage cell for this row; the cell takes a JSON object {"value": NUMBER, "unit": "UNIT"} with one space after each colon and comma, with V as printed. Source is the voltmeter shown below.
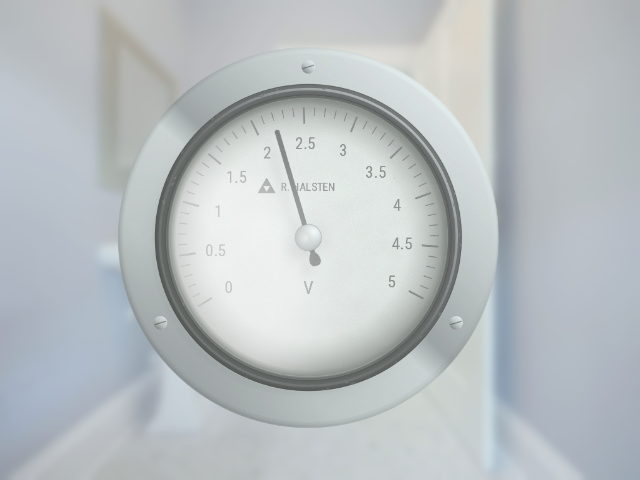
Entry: {"value": 2.2, "unit": "V"}
